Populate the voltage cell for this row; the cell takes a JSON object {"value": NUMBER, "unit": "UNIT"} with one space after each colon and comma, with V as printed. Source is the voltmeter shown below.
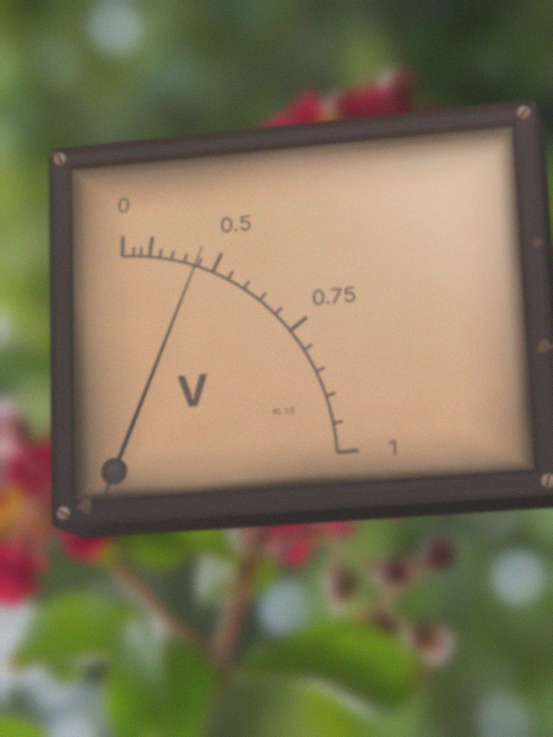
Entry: {"value": 0.45, "unit": "V"}
